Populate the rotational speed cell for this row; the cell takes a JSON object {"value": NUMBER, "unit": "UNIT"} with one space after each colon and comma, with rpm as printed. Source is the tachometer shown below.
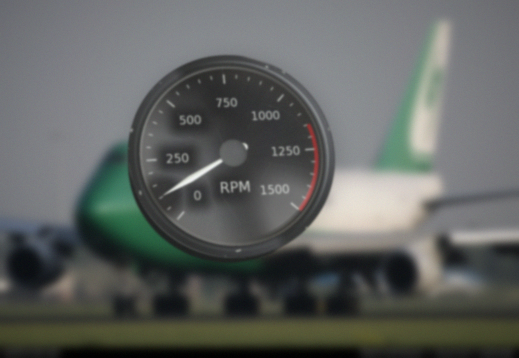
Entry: {"value": 100, "unit": "rpm"}
